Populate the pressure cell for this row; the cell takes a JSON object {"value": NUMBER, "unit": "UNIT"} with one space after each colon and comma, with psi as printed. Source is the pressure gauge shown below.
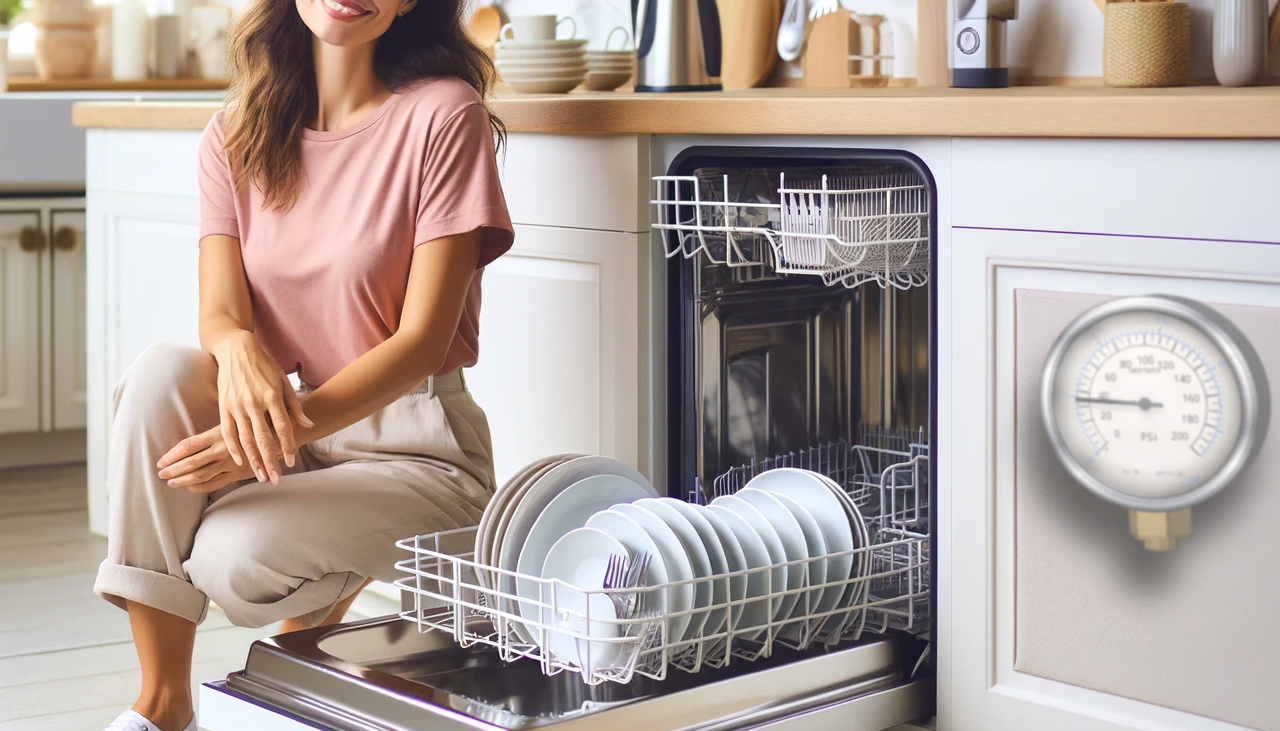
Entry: {"value": 35, "unit": "psi"}
